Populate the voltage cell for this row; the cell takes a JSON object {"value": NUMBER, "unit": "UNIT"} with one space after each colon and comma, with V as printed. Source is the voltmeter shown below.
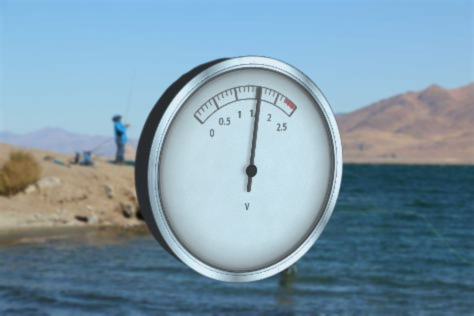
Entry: {"value": 1.5, "unit": "V"}
